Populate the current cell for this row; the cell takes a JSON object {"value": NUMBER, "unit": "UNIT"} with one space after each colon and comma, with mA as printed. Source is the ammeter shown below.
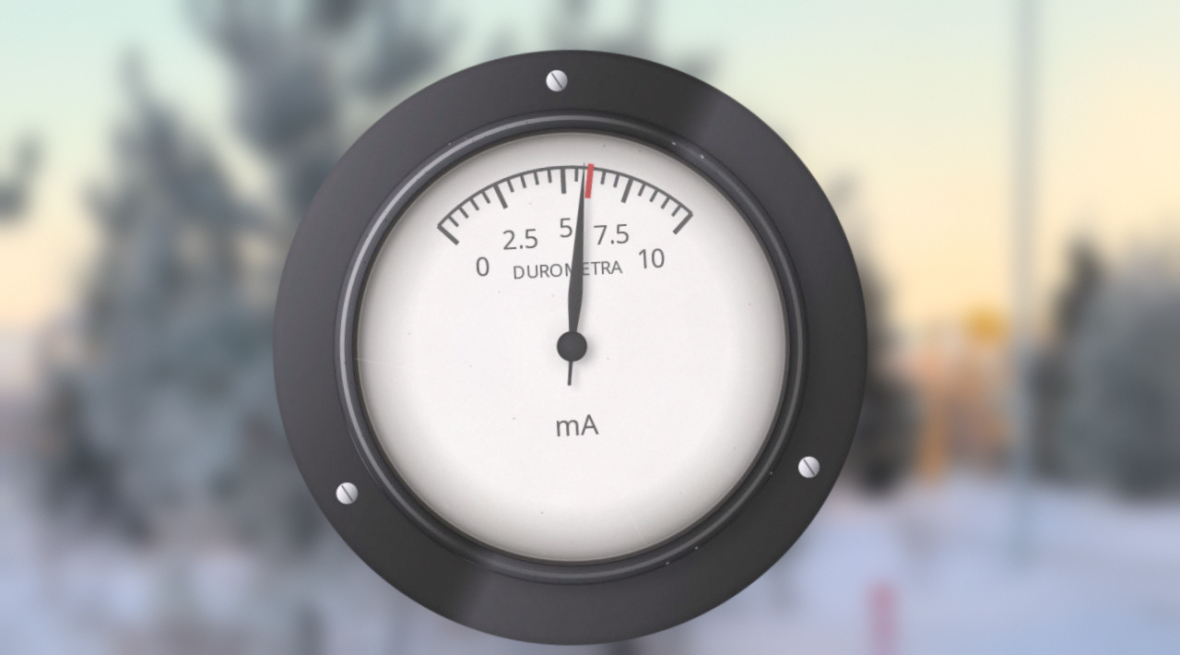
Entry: {"value": 5.75, "unit": "mA"}
